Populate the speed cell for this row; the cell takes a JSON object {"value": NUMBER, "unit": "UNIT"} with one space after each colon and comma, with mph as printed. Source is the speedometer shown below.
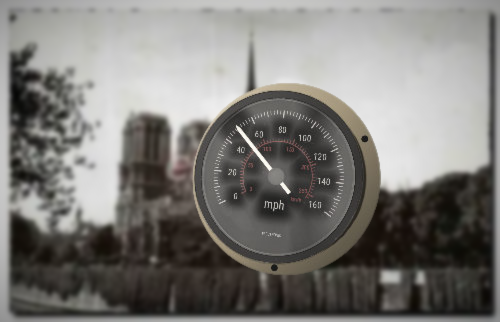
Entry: {"value": 50, "unit": "mph"}
